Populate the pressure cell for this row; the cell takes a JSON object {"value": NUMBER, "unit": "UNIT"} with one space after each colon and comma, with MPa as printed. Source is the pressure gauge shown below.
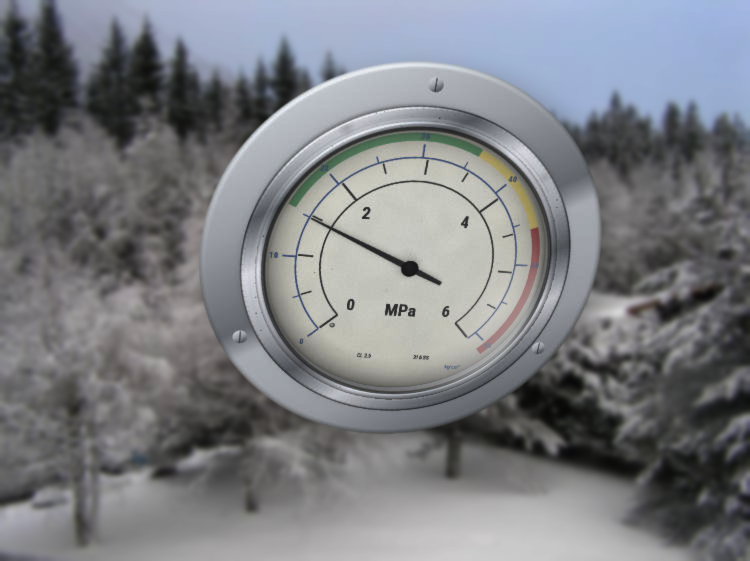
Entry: {"value": 1.5, "unit": "MPa"}
